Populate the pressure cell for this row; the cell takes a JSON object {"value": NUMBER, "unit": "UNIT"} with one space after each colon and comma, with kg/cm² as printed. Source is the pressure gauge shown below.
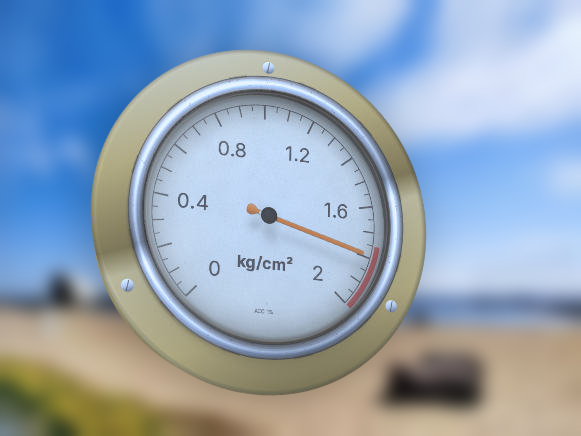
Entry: {"value": 1.8, "unit": "kg/cm²"}
